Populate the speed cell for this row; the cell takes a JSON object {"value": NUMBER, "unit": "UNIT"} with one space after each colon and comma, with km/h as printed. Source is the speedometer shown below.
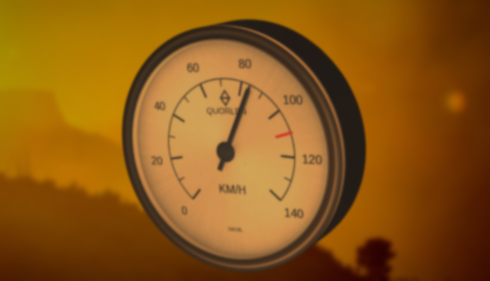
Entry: {"value": 85, "unit": "km/h"}
